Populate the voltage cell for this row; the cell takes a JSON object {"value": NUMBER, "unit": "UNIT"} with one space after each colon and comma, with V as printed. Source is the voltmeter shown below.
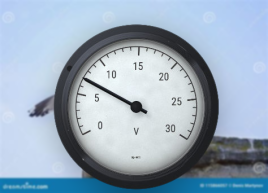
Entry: {"value": 7, "unit": "V"}
